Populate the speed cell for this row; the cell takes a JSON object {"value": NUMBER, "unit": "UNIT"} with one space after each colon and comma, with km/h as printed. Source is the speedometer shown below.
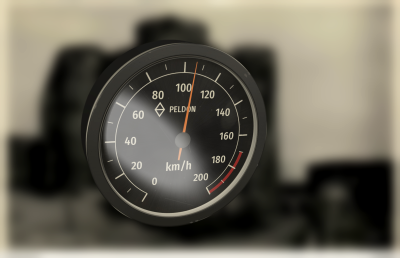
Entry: {"value": 105, "unit": "km/h"}
